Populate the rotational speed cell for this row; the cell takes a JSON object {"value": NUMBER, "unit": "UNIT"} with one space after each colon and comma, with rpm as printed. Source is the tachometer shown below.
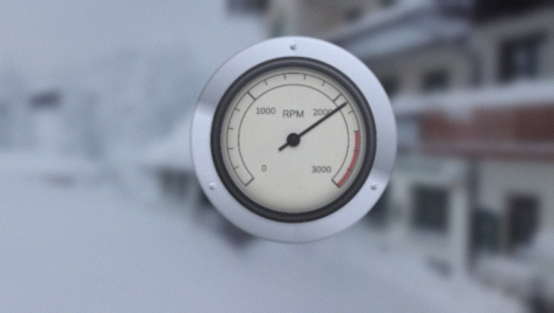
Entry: {"value": 2100, "unit": "rpm"}
